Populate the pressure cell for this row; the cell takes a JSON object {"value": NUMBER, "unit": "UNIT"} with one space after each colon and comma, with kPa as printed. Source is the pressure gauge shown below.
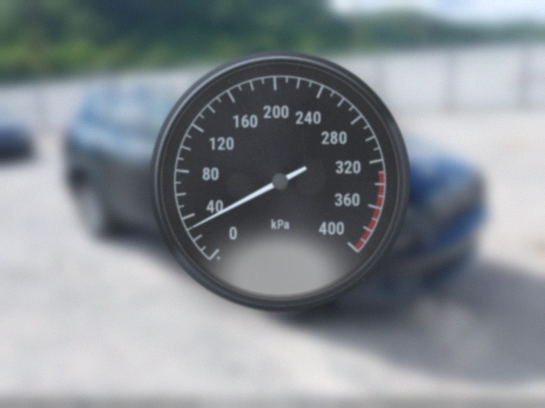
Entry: {"value": 30, "unit": "kPa"}
